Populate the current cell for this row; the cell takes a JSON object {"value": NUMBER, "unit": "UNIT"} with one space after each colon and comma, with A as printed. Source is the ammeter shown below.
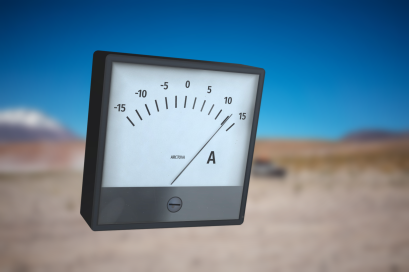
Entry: {"value": 12.5, "unit": "A"}
